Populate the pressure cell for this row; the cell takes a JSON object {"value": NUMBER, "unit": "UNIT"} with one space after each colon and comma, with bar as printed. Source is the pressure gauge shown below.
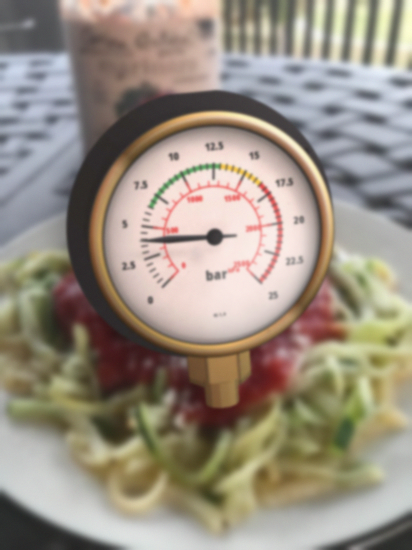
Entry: {"value": 4, "unit": "bar"}
